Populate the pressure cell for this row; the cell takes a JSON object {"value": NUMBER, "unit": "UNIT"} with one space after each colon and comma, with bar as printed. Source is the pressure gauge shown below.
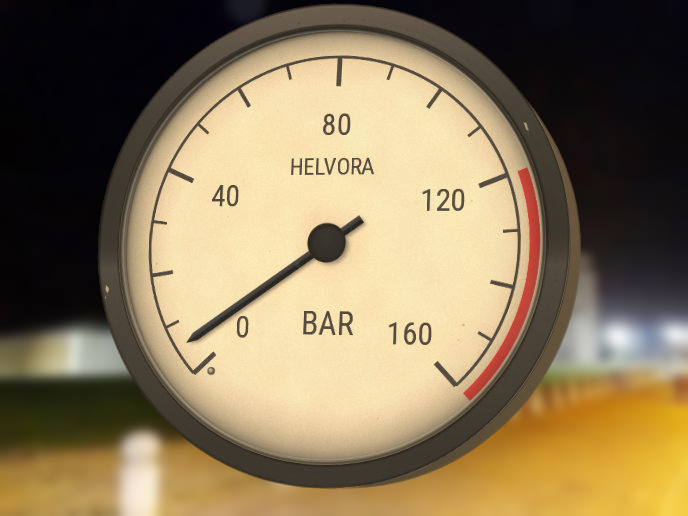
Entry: {"value": 5, "unit": "bar"}
